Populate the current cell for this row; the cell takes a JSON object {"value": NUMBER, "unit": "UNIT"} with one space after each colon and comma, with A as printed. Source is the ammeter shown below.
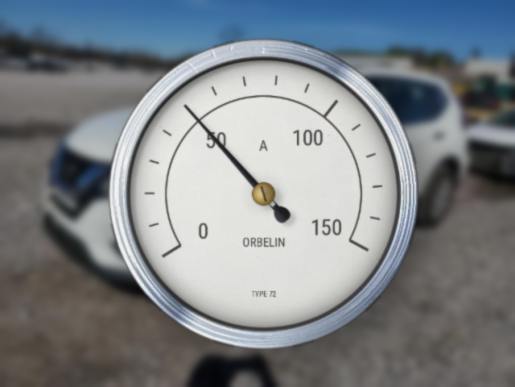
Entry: {"value": 50, "unit": "A"}
